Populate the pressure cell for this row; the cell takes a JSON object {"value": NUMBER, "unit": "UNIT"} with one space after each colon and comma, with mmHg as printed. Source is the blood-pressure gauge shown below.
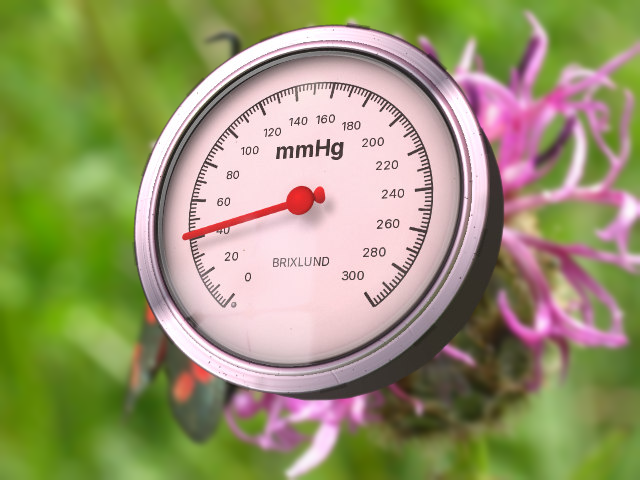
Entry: {"value": 40, "unit": "mmHg"}
